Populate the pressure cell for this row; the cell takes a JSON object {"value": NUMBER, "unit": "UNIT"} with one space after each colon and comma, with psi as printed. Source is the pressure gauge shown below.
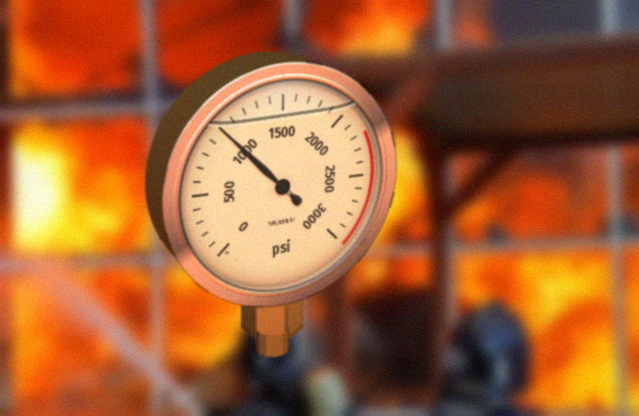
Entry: {"value": 1000, "unit": "psi"}
